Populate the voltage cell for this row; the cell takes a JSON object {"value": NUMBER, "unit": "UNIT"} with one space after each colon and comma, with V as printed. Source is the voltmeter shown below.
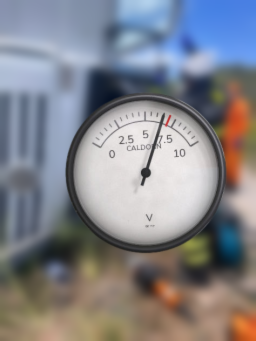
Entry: {"value": 6.5, "unit": "V"}
